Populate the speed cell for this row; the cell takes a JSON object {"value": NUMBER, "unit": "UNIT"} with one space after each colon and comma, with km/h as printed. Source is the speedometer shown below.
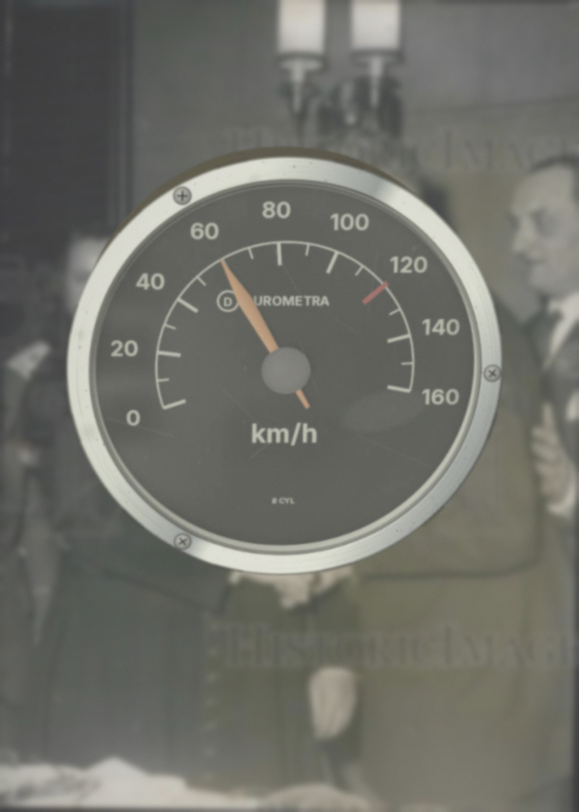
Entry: {"value": 60, "unit": "km/h"}
